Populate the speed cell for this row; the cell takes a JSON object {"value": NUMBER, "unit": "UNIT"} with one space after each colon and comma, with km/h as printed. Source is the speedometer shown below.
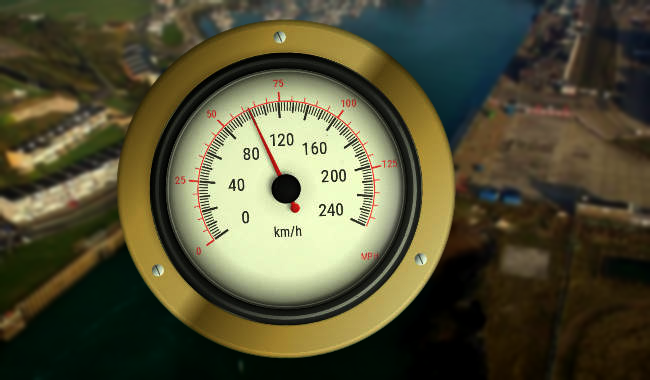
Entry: {"value": 100, "unit": "km/h"}
